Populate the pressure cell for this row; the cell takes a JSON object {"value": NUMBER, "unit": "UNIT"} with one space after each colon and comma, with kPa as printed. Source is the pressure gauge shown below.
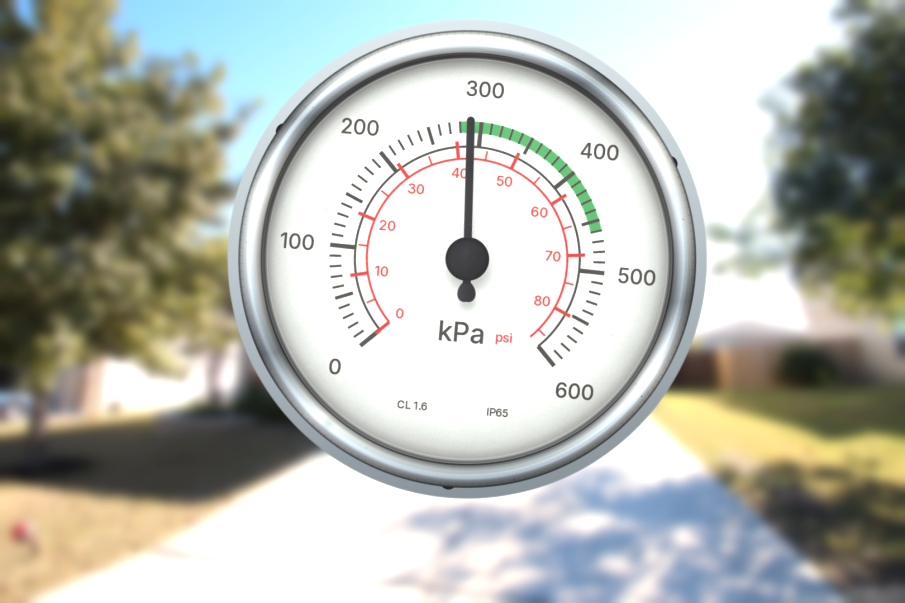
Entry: {"value": 290, "unit": "kPa"}
